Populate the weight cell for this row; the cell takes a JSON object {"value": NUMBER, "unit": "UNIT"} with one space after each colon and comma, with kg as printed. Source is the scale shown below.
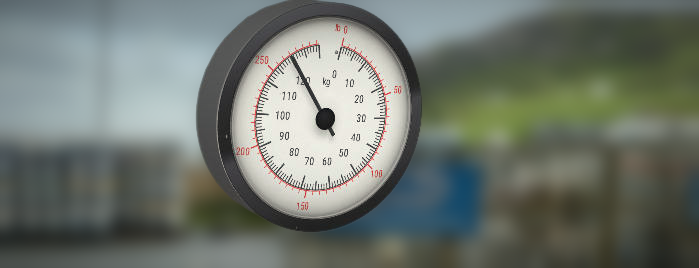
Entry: {"value": 120, "unit": "kg"}
